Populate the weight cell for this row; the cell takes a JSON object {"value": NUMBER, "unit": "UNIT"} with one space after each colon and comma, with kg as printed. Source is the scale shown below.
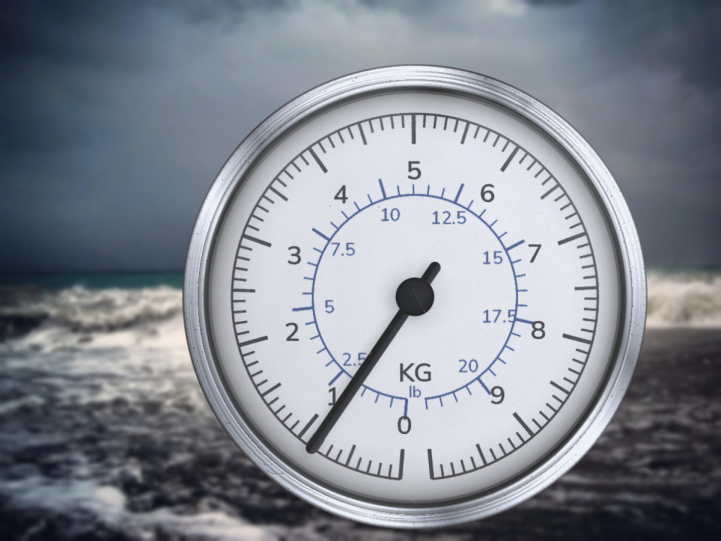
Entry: {"value": 0.85, "unit": "kg"}
